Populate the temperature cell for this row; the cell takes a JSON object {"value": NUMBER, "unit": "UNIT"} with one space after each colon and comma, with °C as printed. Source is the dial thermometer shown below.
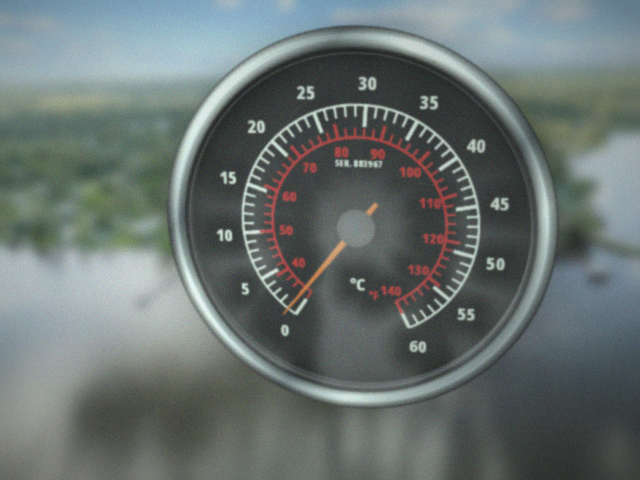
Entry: {"value": 1, "unit": "°C"}
